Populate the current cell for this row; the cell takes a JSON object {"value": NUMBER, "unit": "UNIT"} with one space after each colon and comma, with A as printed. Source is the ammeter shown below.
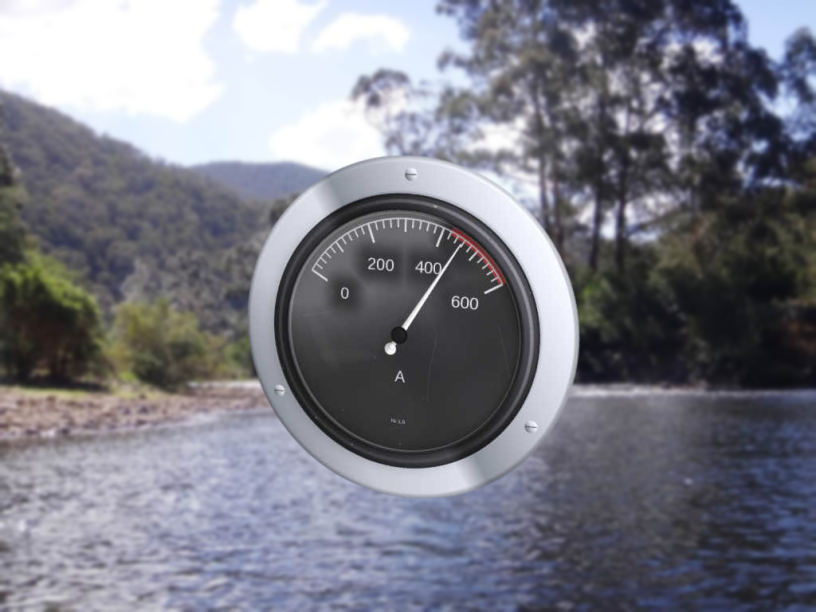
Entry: {"value": 460, "unit": "A"}
